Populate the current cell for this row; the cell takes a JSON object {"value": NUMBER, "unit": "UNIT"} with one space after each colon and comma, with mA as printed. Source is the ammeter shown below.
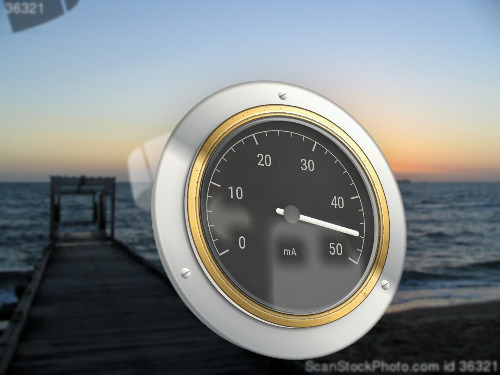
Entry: {"value": 46, "unit": "mA"}
